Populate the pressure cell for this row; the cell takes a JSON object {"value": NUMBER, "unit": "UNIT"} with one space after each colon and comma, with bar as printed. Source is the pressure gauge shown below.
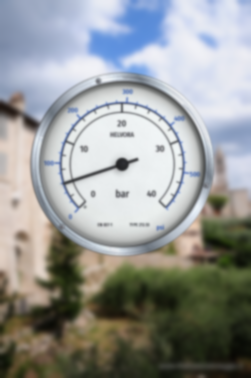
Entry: {"value": 4, "unit": "bar"}
